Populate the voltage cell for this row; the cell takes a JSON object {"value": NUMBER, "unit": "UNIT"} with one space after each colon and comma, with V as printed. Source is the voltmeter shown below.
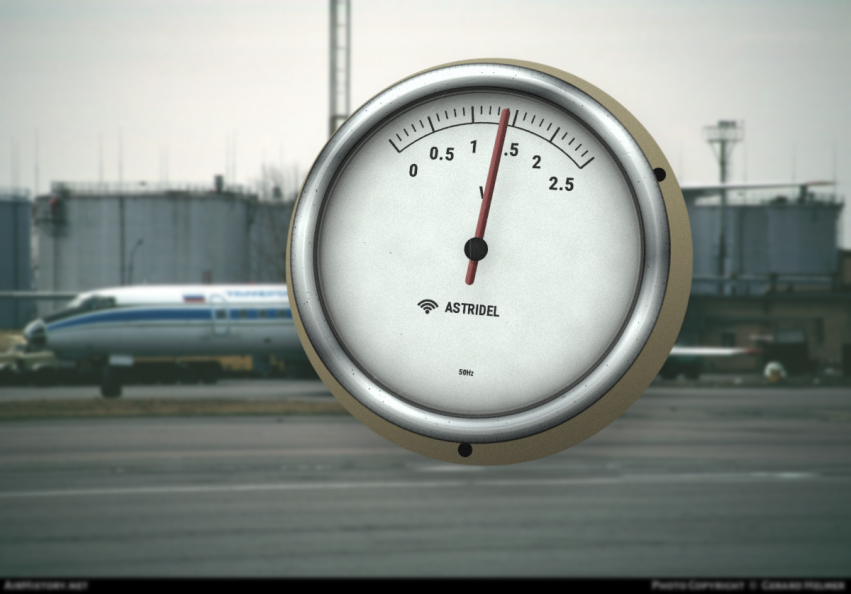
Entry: {"value": 1.4, "unit": "V"}
